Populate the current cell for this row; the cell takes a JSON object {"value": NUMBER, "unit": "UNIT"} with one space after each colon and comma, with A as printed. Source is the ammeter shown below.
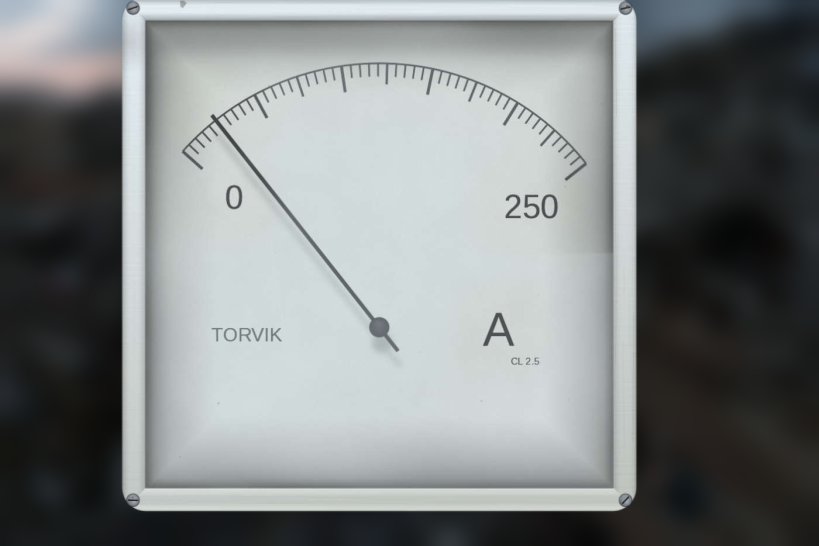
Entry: {"value": 25, "unit": "A"}
